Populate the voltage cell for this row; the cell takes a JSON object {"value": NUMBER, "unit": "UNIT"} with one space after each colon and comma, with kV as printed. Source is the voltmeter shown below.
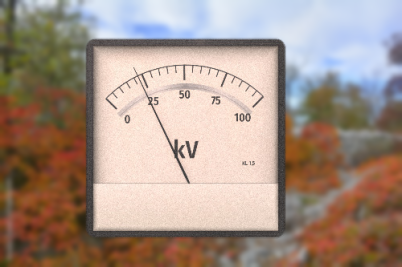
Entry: {"value": 22.5, "unit": "kV"}
